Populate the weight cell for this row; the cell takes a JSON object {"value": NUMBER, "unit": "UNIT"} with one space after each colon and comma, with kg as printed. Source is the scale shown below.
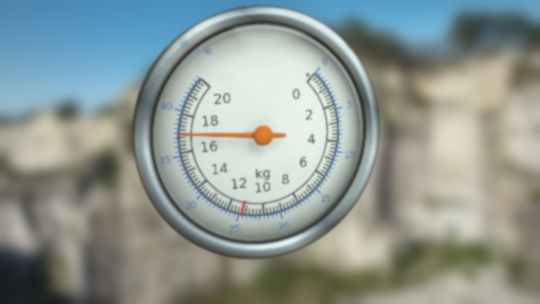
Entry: {"value": 17, "unit": "kg"}
